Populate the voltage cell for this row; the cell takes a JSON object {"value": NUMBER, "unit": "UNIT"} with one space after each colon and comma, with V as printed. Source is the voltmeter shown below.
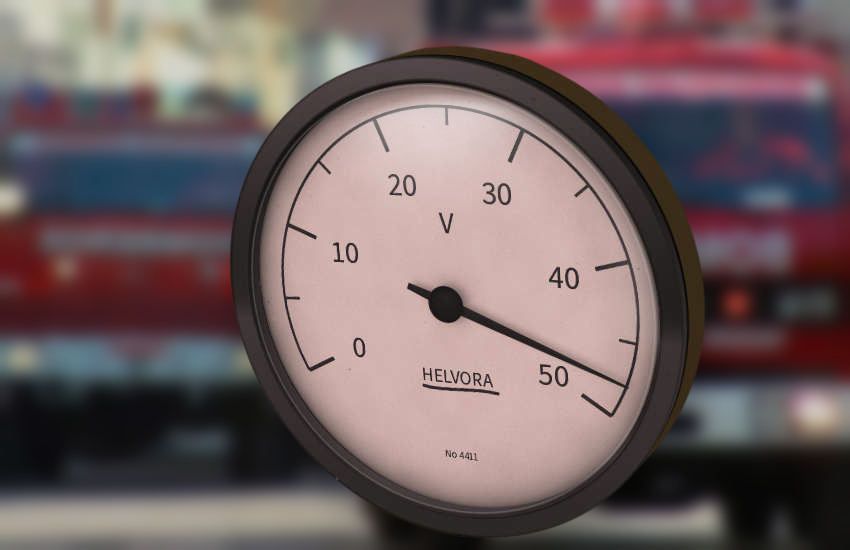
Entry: {"value": 47.5, "unit": "V"}
